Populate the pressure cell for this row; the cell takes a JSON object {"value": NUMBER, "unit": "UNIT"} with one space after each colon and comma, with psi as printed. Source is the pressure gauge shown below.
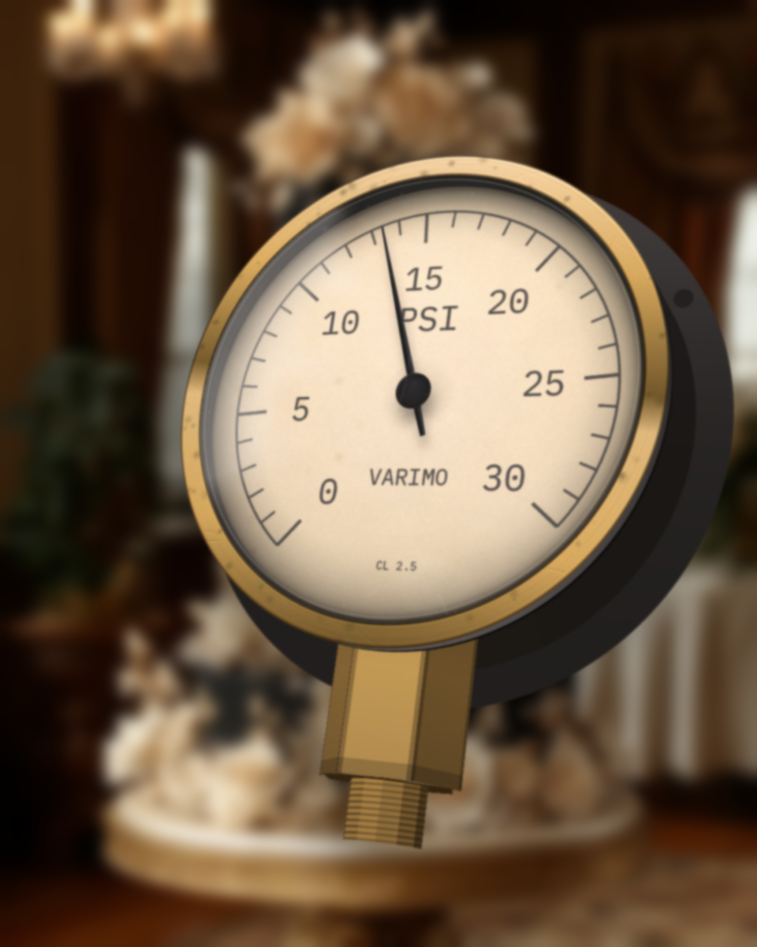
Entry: {"value": 13.5, "unit": "psi"}
